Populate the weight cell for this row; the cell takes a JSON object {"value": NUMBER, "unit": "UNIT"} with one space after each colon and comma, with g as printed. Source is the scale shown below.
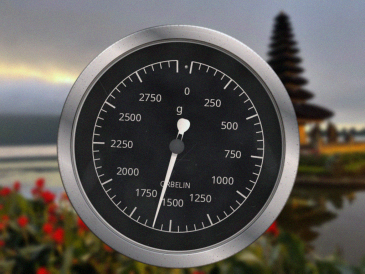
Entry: {"value": 1600, "unit": "g"}
